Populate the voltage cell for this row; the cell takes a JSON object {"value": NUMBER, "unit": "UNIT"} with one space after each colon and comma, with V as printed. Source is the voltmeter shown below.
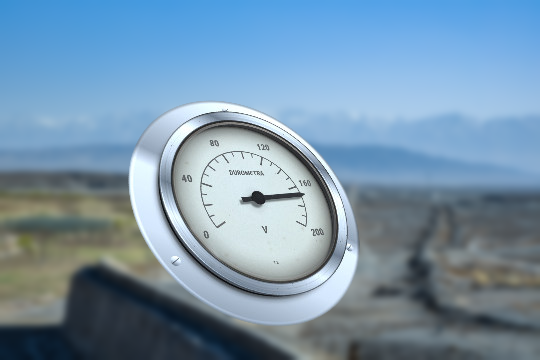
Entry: {"value": 170, "unit": "V"}
